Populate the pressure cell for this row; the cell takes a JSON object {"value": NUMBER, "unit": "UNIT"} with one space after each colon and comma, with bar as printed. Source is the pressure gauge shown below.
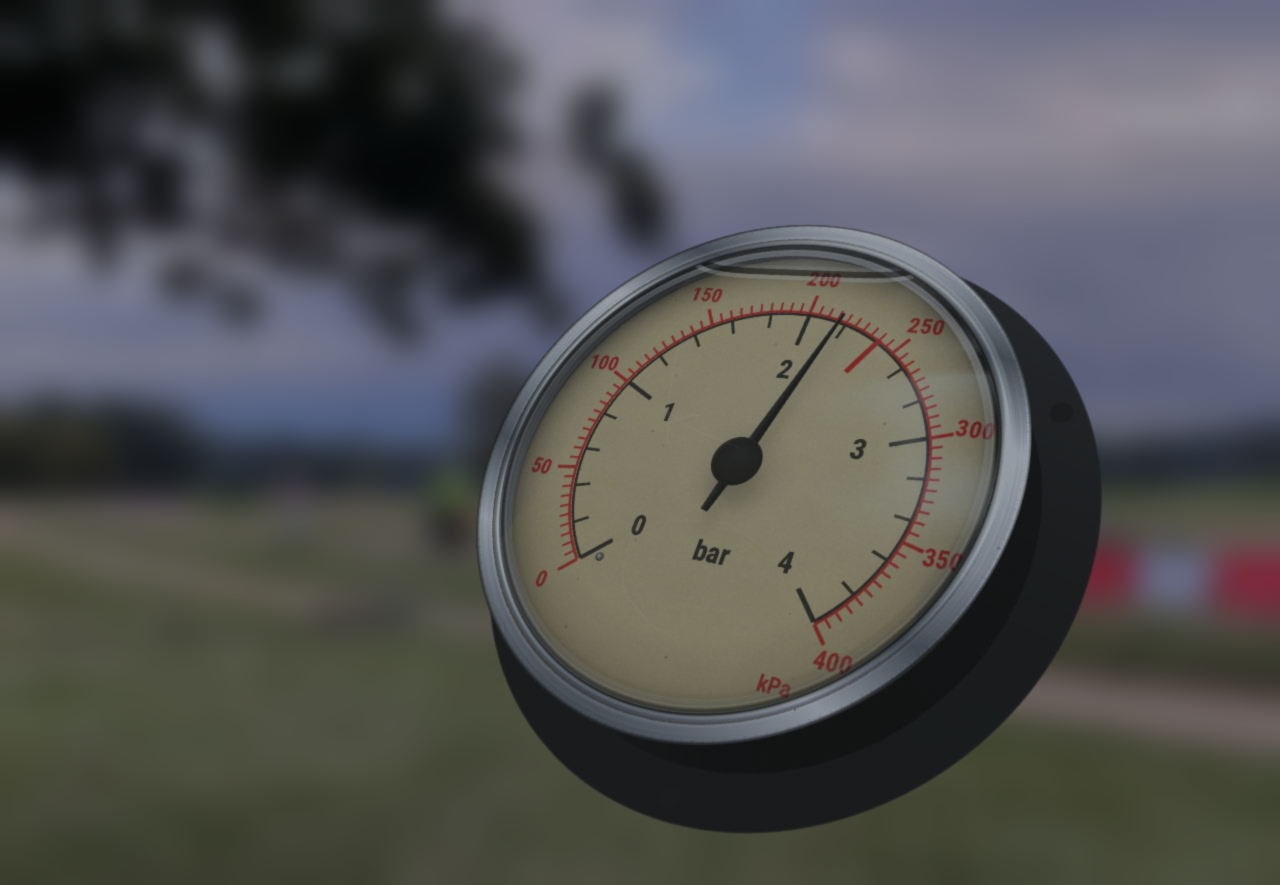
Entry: {"value": 2.2, "unit": "bar"}
